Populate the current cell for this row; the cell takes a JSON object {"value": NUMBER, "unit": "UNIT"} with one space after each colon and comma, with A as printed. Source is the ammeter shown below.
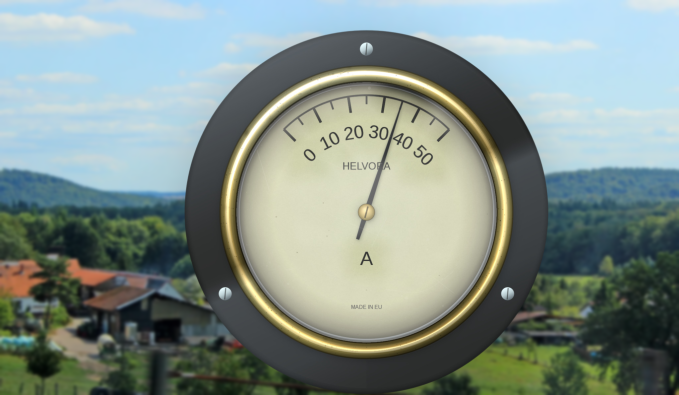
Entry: {"value": 35, "unit": "A"}
